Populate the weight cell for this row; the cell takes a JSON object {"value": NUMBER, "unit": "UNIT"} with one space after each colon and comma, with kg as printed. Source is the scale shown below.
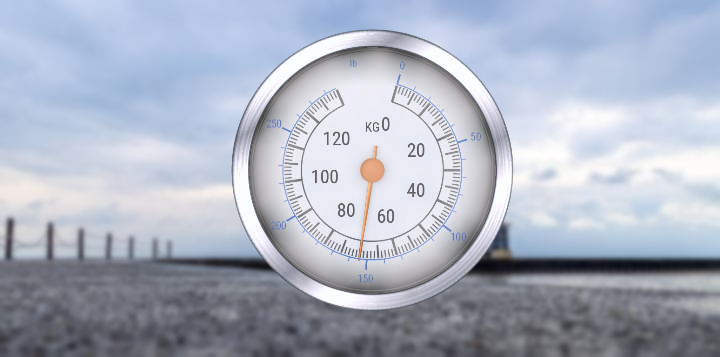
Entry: {"value": 70, "unit": "kg"}
